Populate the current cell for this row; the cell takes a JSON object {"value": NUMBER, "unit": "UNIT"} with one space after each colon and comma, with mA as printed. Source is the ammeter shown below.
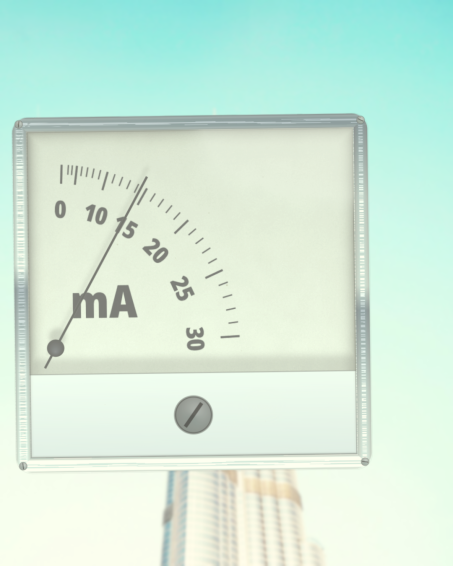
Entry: {"value": 14.5, "unit": "mA"}
